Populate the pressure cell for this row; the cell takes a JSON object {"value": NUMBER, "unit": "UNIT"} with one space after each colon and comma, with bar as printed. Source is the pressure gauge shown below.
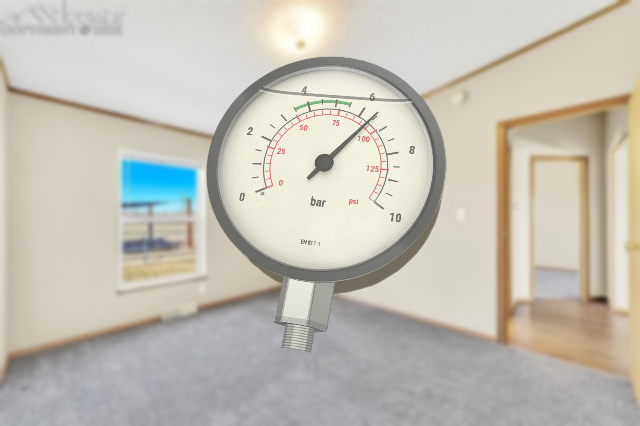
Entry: {"value": 6.5, "unit": "bar"}
